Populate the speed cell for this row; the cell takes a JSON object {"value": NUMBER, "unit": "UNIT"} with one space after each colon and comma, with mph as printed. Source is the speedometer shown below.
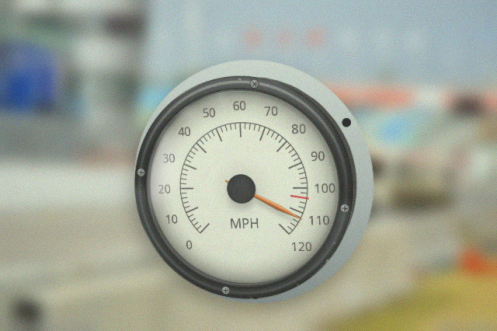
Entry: {"value": 112, "unit": "mph"}
